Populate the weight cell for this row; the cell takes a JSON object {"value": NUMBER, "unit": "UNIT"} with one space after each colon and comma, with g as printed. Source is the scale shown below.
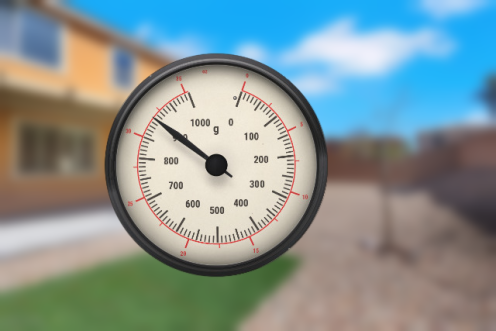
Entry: {"value": 900, "unit": "g"}
